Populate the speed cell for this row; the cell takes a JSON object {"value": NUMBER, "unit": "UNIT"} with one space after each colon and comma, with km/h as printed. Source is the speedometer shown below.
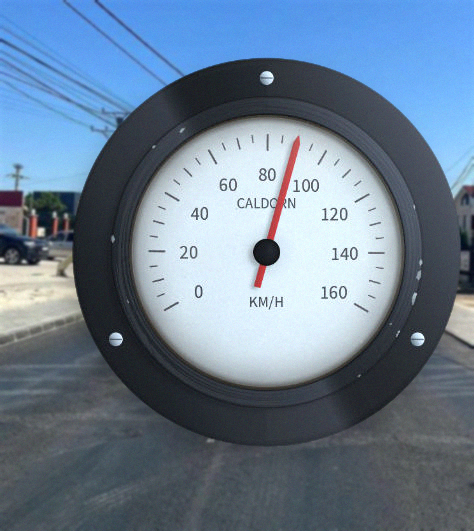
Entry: {"value": 90, "unit": "km/h"}
